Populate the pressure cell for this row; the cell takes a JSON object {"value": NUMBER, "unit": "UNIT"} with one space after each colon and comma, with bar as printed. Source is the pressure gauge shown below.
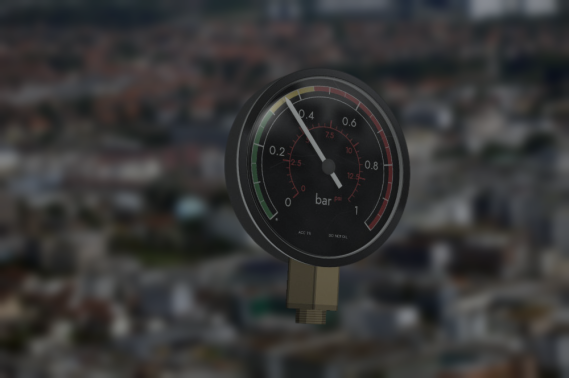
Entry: {"value": 0.35, "unit": "bar"}
